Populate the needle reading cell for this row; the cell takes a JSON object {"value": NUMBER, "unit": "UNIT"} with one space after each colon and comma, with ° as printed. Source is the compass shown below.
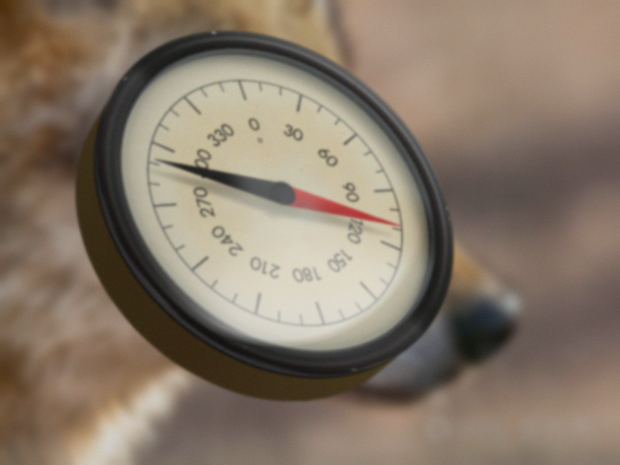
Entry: {"value": 110, "unit": "°"}
